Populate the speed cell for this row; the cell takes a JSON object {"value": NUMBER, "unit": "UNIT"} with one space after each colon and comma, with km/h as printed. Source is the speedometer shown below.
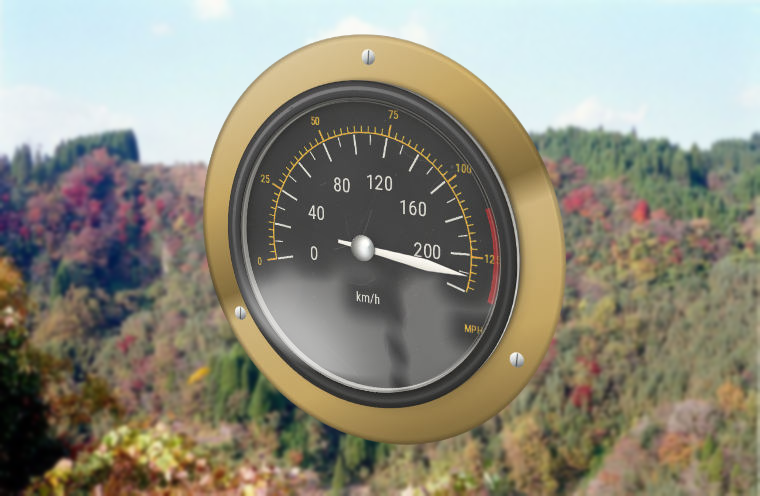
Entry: {"value": 210, "unit": "km/h"}
